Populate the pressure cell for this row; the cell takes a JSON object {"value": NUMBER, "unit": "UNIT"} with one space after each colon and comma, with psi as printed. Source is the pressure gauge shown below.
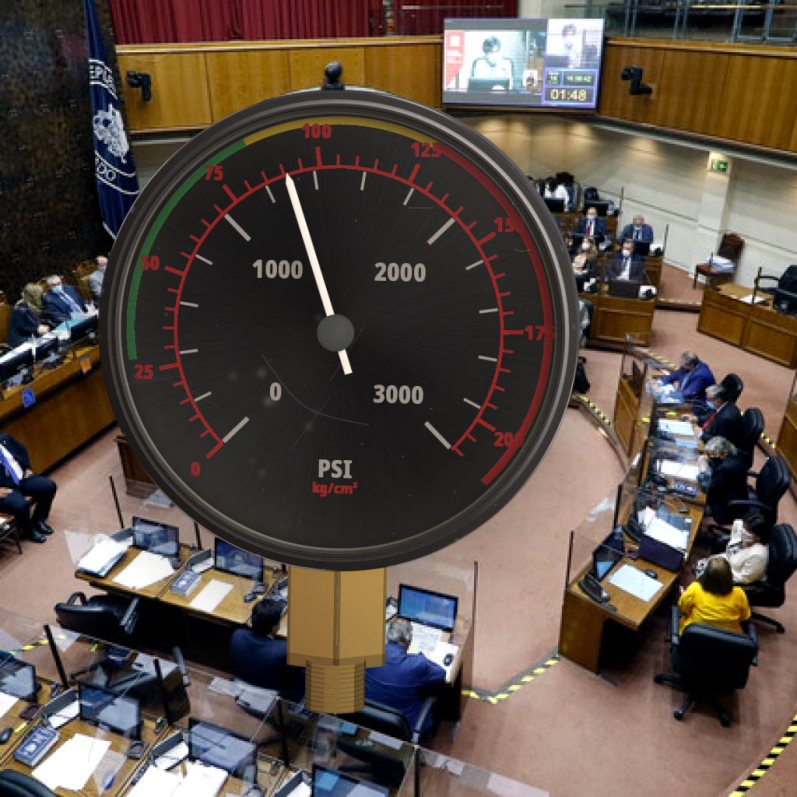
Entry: {"value": 1300, "unit": "psi"}
